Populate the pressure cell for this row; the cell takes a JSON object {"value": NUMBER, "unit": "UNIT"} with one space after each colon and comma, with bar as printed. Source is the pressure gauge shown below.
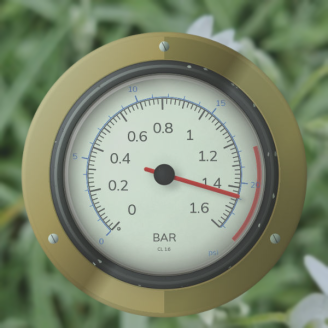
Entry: {"value": 1.44, "unit": "bar"}
